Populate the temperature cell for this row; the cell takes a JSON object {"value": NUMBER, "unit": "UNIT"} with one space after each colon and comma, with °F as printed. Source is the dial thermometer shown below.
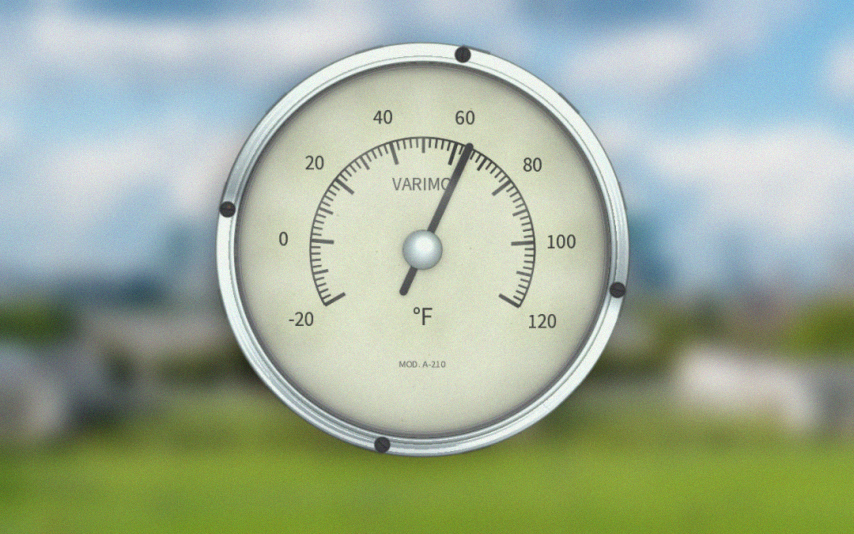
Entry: {"value": 64, "unit": "°F"}
